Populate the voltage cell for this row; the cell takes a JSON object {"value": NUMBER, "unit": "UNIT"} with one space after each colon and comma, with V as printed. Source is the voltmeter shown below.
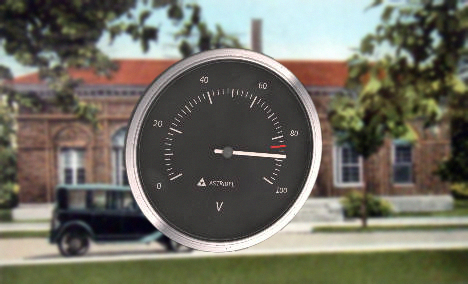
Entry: {"value": 88, "unit": "V"}
